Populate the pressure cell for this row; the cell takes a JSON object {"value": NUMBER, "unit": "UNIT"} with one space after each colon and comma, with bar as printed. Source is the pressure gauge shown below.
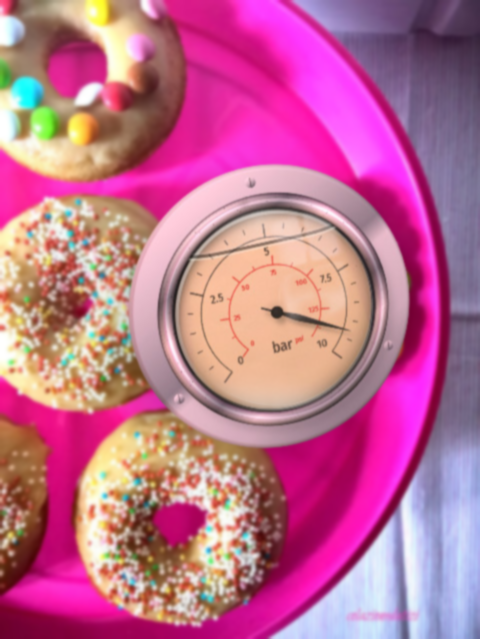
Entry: {"value": 9.25, "unit": "bar"}
